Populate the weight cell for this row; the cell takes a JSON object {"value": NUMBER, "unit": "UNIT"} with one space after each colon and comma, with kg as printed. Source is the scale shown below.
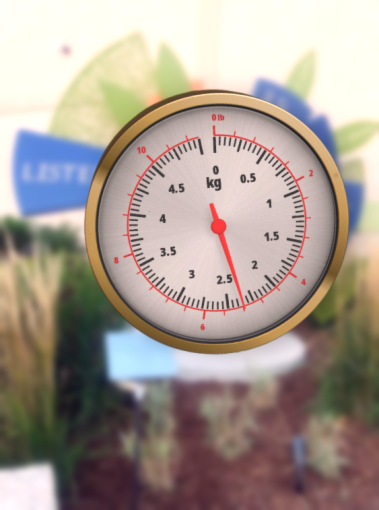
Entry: {"value": 2.35, "unit": "kg"}
